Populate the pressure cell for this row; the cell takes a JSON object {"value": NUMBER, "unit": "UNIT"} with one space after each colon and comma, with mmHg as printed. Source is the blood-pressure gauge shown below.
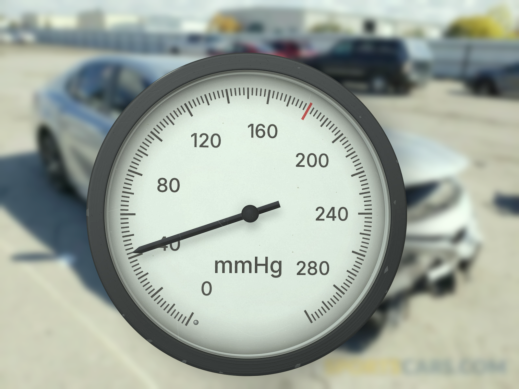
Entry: {"value": 42, "unit": "mmHg"}
